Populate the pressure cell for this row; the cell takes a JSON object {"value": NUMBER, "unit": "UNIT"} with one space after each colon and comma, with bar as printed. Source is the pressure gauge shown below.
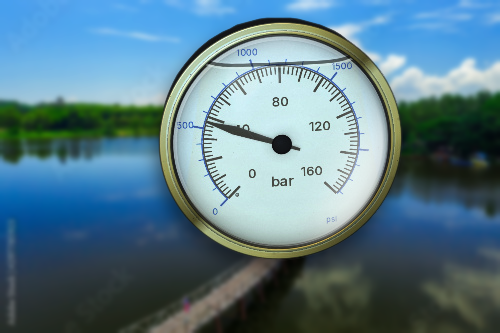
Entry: {"value": 38, "unit": "bar"}
